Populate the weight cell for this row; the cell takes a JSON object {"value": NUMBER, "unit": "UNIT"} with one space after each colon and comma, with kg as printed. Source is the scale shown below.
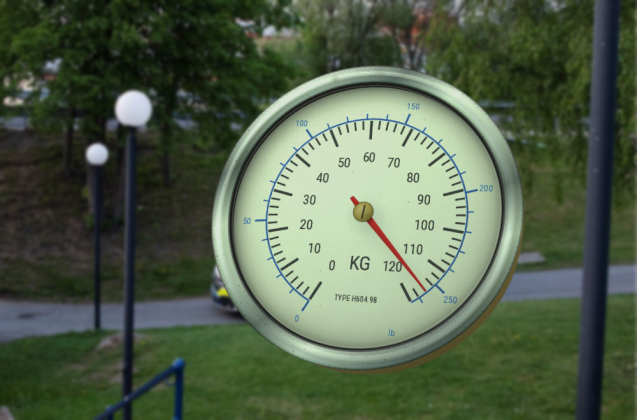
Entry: {"value": 116, "unit": "kg"}
